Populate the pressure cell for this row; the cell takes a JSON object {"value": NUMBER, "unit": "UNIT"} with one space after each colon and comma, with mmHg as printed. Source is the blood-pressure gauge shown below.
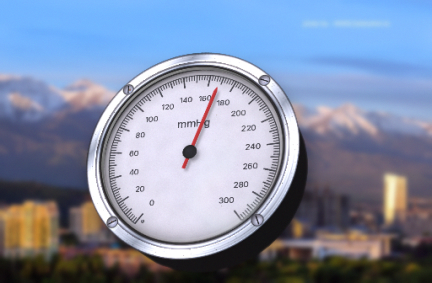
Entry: {"value": 170, "unit": "mmHg"}
